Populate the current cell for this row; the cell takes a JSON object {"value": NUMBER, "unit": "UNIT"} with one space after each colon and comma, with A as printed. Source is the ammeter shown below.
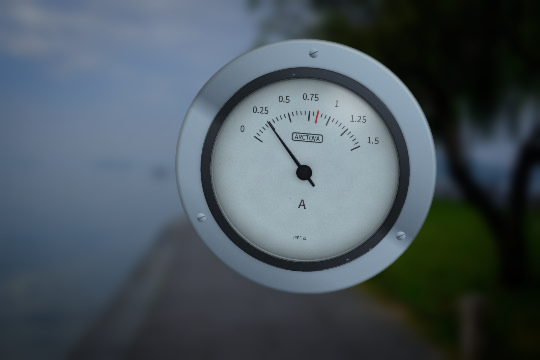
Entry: {"value": 0.25, "unit": "A"}
